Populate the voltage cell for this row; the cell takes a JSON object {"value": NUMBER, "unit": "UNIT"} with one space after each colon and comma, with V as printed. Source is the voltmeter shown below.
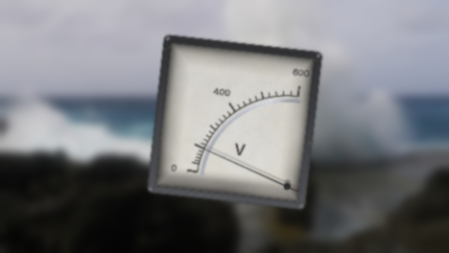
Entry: {"value": 200, "unit": "V"}
